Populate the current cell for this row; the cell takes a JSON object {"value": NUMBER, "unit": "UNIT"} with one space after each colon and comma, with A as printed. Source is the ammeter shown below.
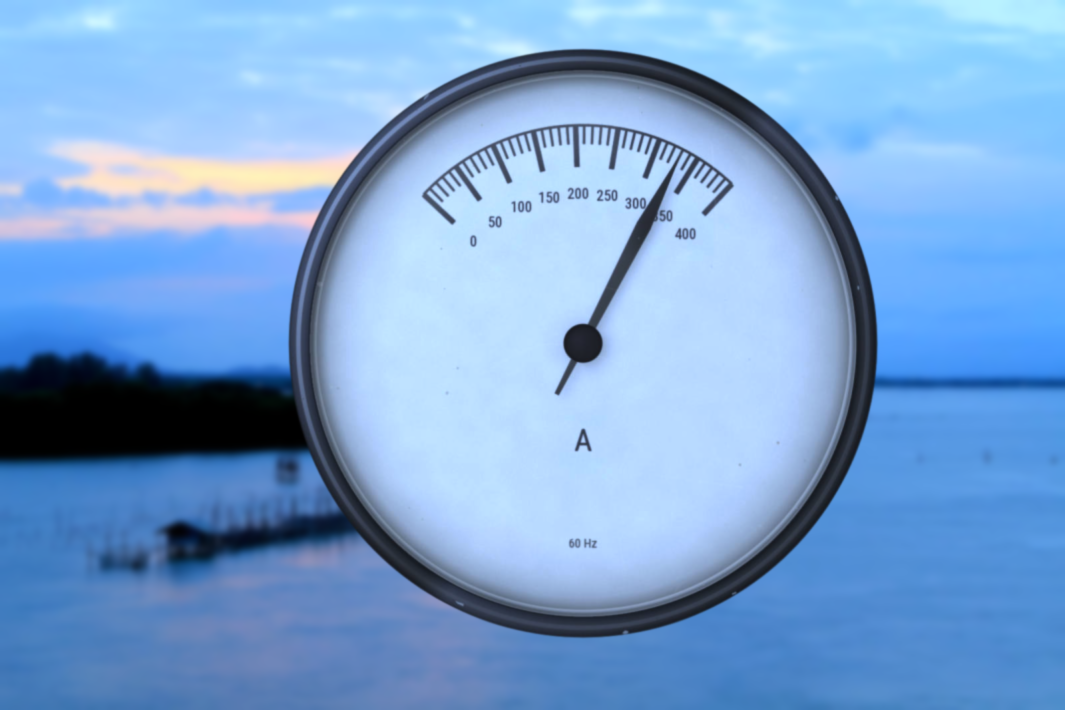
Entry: {"value": 330, "unit": "A"}
